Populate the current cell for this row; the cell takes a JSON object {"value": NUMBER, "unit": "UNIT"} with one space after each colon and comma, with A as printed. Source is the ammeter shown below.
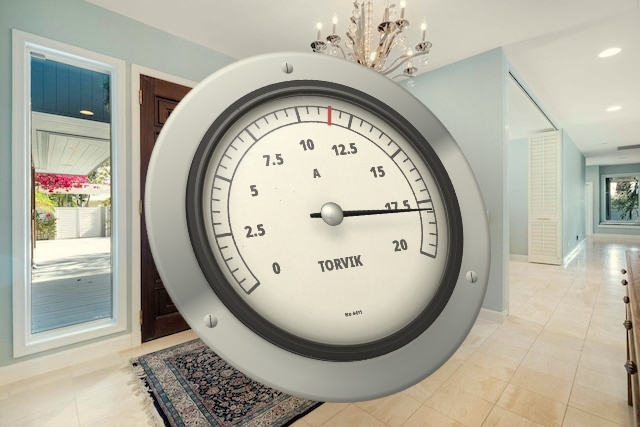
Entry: {"value": 18, "unit": "A"}
